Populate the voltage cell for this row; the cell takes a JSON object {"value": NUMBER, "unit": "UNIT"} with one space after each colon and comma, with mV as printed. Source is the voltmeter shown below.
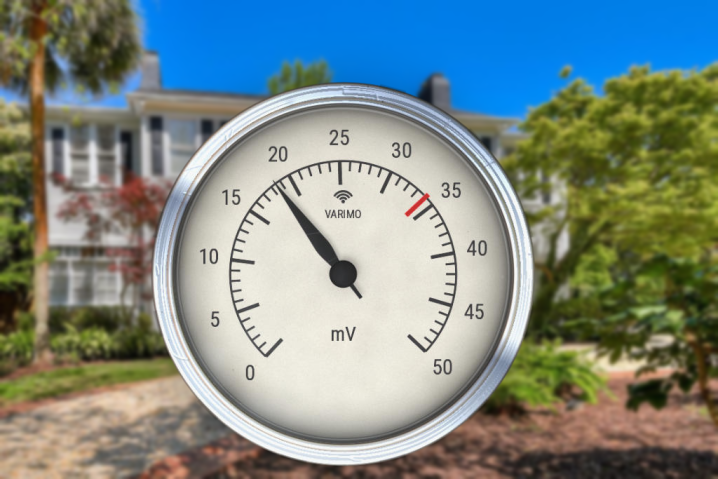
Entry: {"value": 18.5, "unit": "mV"}
